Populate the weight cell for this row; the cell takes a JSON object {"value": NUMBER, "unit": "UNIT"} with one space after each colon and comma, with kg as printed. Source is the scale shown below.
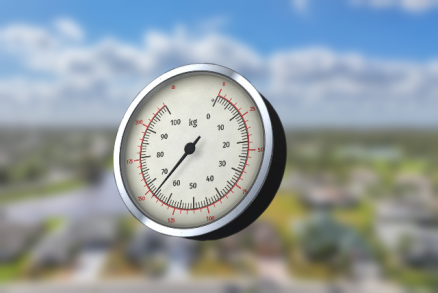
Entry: {"value": 65, "unit": "kg"}
